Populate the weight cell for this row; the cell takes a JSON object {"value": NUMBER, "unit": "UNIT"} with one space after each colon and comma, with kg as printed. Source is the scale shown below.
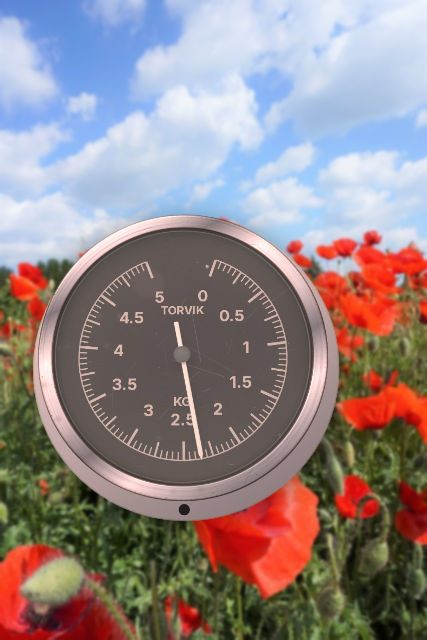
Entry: {"value": 2.35, "unit": "kg"}
